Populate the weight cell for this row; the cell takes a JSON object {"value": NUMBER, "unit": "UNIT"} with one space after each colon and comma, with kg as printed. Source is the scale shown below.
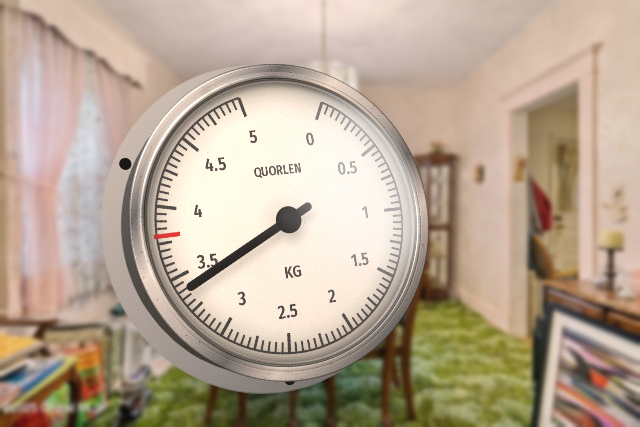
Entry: {"value": 3.4, "unit": "kg"}
